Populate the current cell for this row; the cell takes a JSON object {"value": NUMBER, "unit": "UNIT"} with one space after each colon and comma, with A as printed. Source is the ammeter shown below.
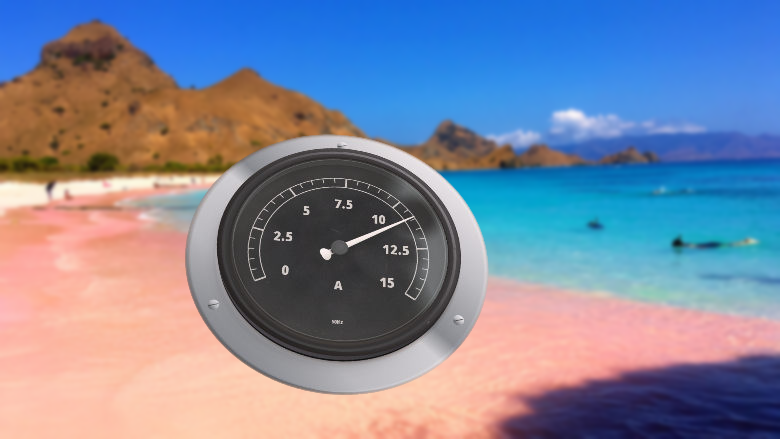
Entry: {"value": 11, "unit": "A"}
